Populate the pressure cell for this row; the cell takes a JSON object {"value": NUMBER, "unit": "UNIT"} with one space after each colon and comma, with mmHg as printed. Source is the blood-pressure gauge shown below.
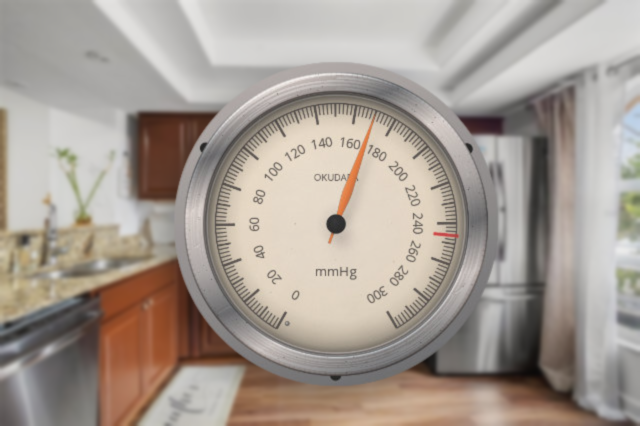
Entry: {"value": 170, "unit": "mmHg"}
